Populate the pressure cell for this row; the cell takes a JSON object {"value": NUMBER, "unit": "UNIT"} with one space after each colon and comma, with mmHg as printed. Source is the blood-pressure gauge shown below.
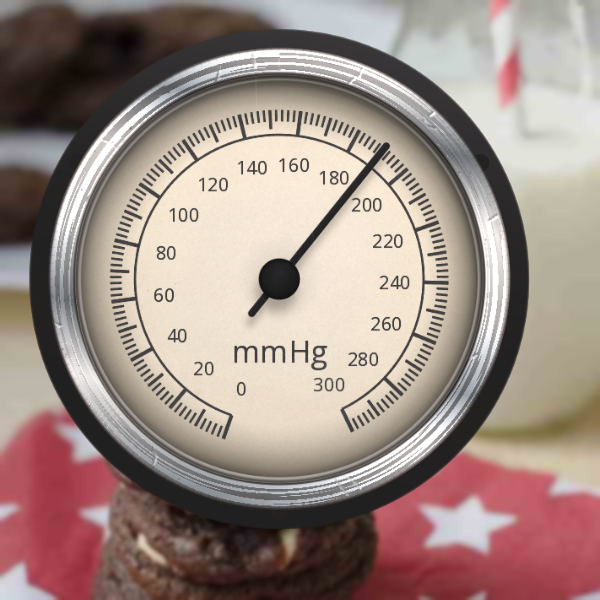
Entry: {"value": 190, "unit": "mmHg"}
